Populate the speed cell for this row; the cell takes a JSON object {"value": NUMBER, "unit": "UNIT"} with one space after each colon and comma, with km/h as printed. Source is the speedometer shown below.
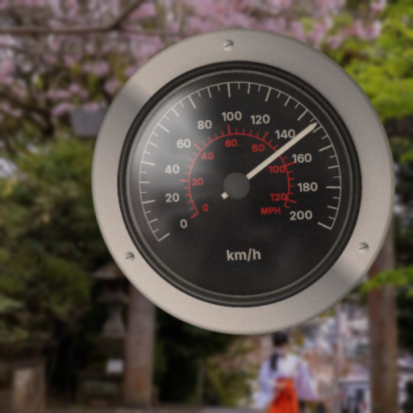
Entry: {"value": 147.5, "unit": "km/h"}
